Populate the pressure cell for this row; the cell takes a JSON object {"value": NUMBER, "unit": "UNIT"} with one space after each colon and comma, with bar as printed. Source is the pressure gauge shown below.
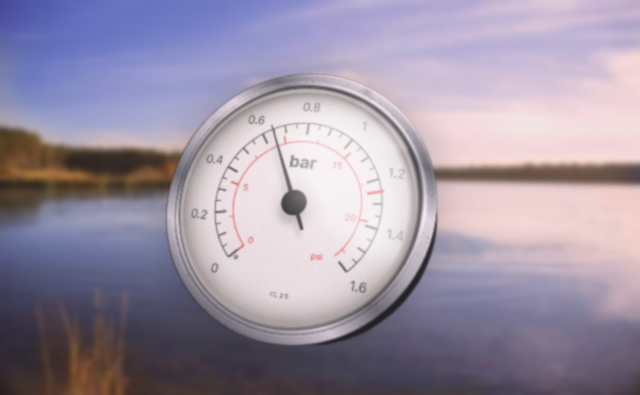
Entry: {"value": 0.65, "unit": "bar"}
